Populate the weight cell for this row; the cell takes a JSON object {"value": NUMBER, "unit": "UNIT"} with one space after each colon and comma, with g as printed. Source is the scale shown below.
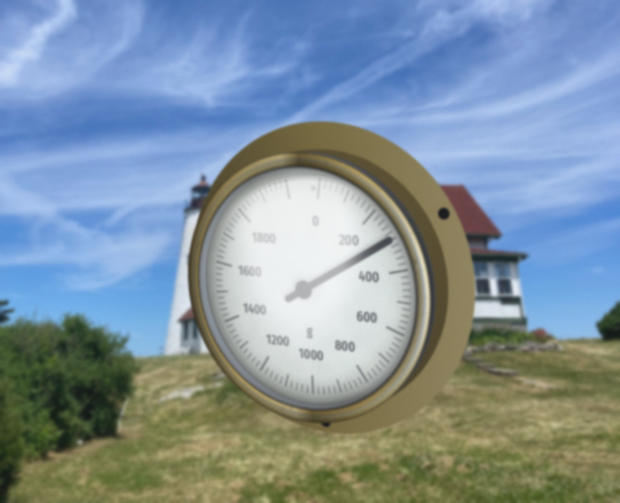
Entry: {"value": 300, "unit": "g"}
